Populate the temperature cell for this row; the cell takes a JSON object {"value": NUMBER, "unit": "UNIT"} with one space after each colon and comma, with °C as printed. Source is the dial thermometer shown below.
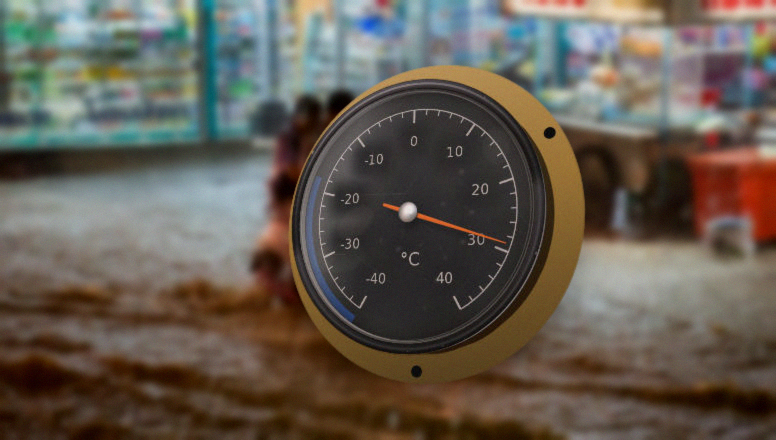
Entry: {"value": 29, "unit": "°C"}
